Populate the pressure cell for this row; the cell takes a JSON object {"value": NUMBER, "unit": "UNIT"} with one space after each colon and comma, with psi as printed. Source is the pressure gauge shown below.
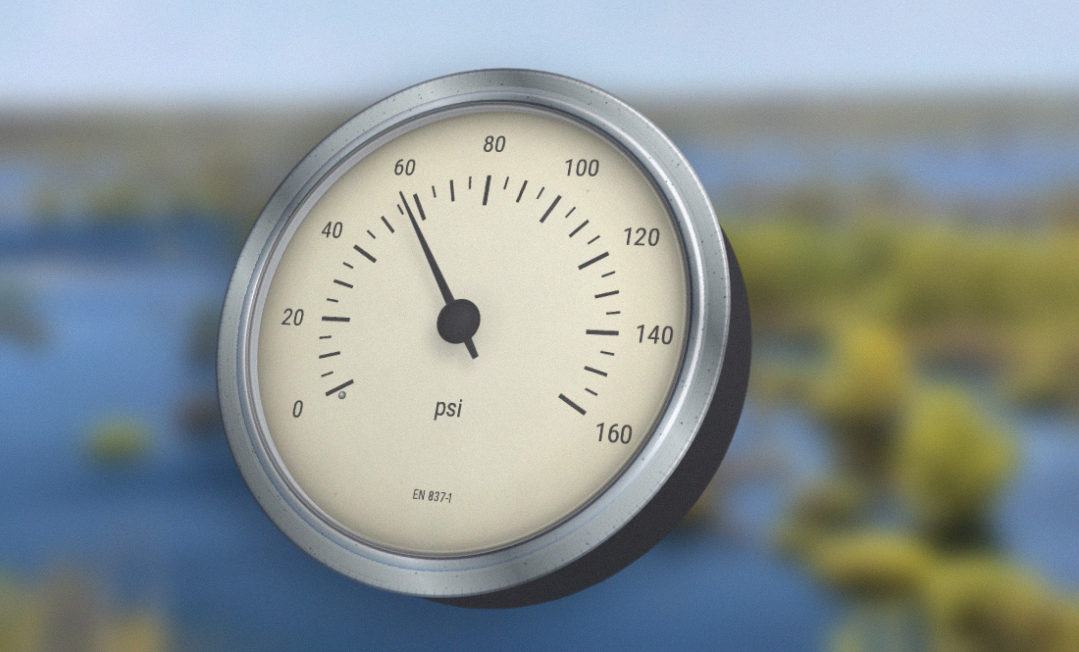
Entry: {"value": 57.5, "unit": "psi"}
